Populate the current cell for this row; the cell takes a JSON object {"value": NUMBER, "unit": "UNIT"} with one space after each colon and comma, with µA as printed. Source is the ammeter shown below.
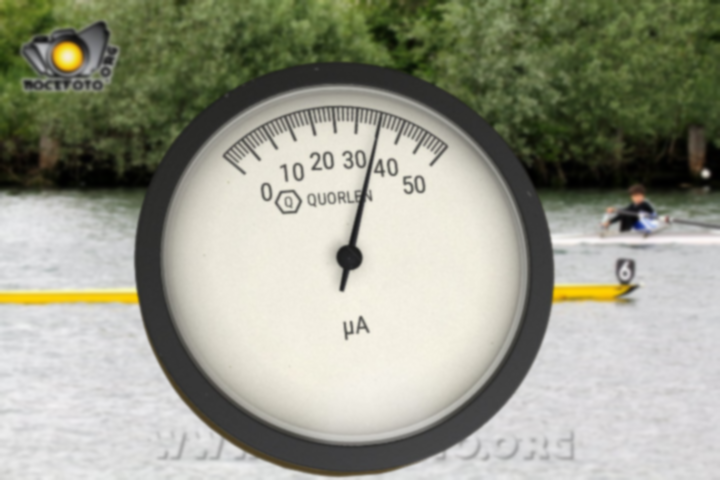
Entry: {"value": 35, "unit": "µA"}
